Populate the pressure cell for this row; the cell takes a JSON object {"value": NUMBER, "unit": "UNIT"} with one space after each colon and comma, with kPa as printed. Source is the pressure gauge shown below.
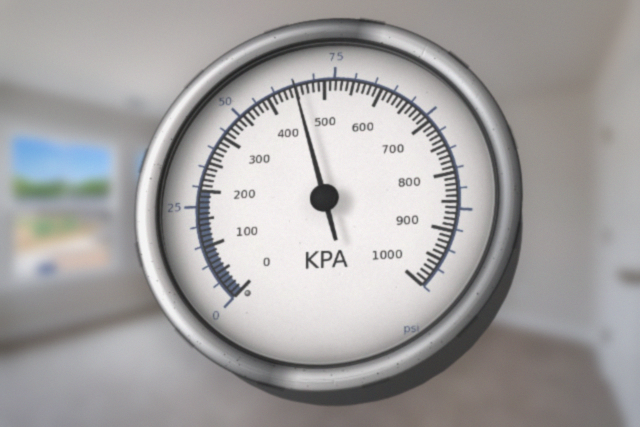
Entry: {"value": 450, "unit": "kPa"}
